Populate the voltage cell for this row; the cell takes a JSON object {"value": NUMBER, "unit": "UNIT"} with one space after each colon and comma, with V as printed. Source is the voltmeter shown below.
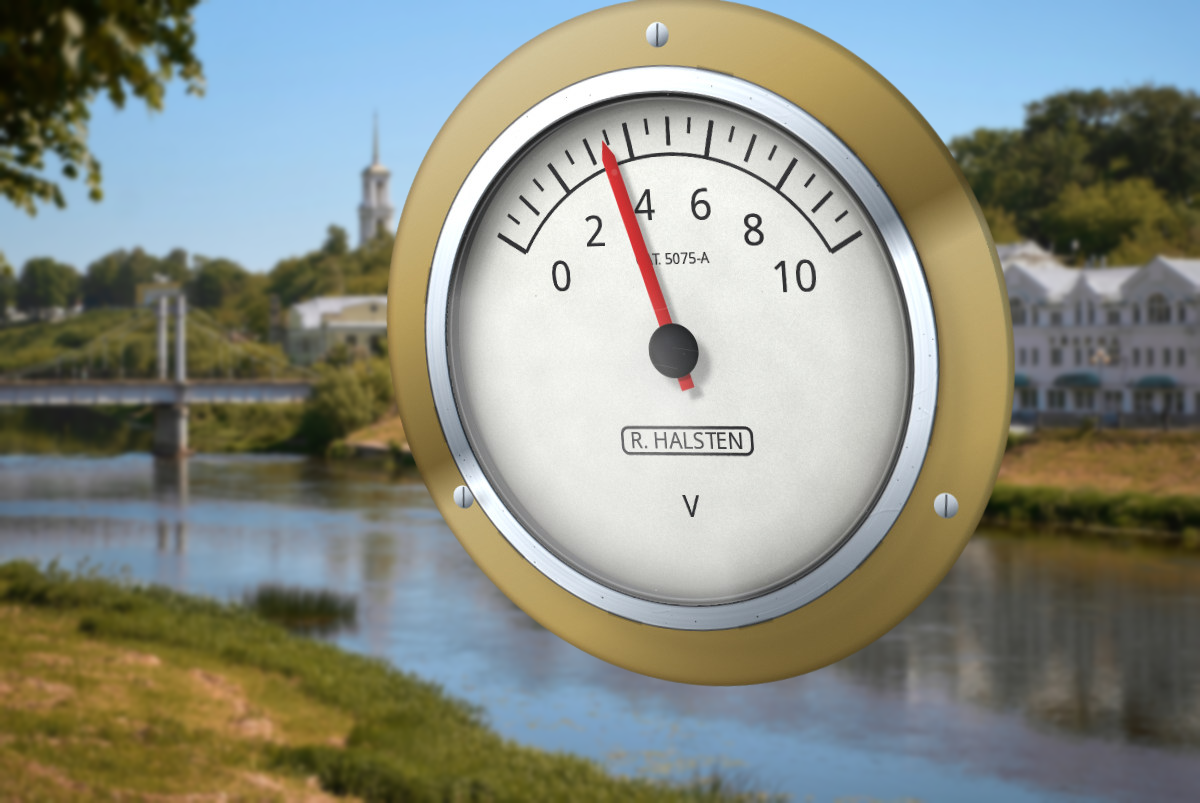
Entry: {"value": 3.5, "unit": "V"}
